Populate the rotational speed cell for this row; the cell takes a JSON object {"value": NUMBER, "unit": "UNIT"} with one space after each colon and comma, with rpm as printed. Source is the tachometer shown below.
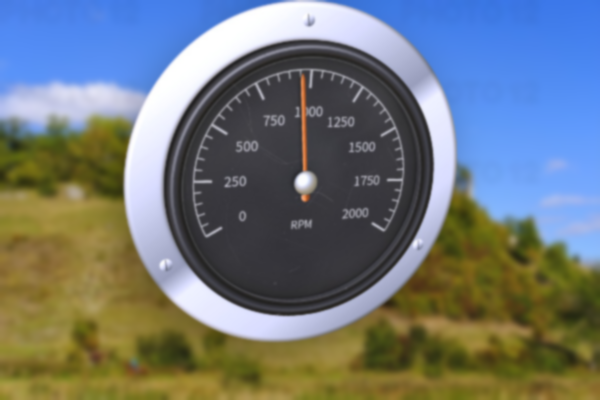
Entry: {"value": 950, "unit": "rpm"}
